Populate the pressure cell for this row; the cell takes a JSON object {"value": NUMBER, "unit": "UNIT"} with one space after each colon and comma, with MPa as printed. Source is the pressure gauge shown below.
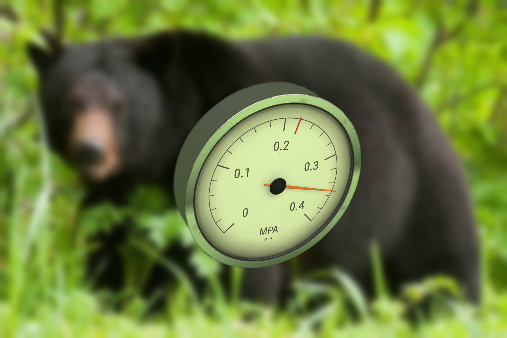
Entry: {"value": 0.35, "unit": "MPa"}
